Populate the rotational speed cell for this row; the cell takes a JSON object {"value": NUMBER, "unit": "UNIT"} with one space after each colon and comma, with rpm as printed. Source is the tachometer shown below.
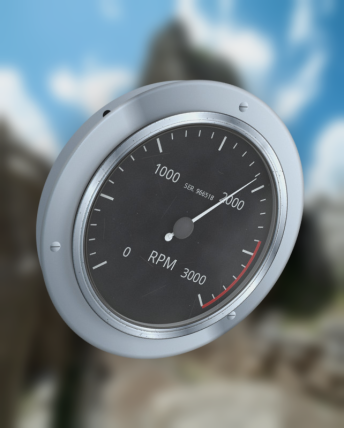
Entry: {"value": 1900, "unit": "rpm"}
